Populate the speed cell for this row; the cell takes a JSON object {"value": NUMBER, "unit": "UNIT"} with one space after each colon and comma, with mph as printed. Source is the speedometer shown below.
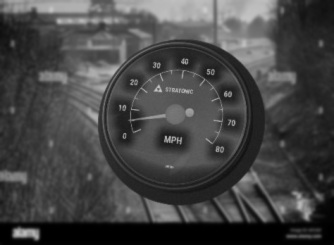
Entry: {"value": 5, "unit": "mph"}
